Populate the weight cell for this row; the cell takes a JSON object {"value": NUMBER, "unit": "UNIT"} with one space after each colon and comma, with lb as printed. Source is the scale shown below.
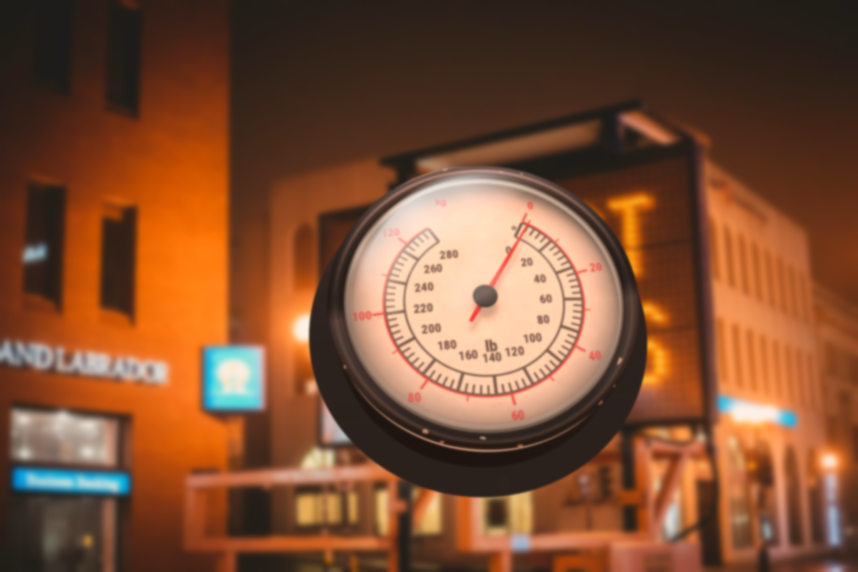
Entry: {"value": 4, "unit": "lb"}
